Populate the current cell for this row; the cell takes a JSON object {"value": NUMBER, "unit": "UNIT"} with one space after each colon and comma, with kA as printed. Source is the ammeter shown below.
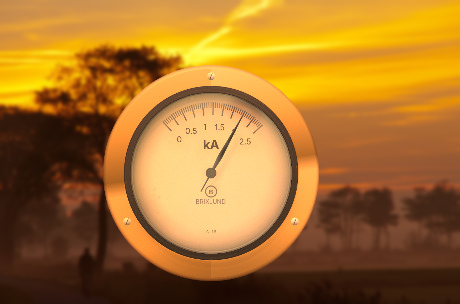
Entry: {"value": 2, "unit": "kA"}
